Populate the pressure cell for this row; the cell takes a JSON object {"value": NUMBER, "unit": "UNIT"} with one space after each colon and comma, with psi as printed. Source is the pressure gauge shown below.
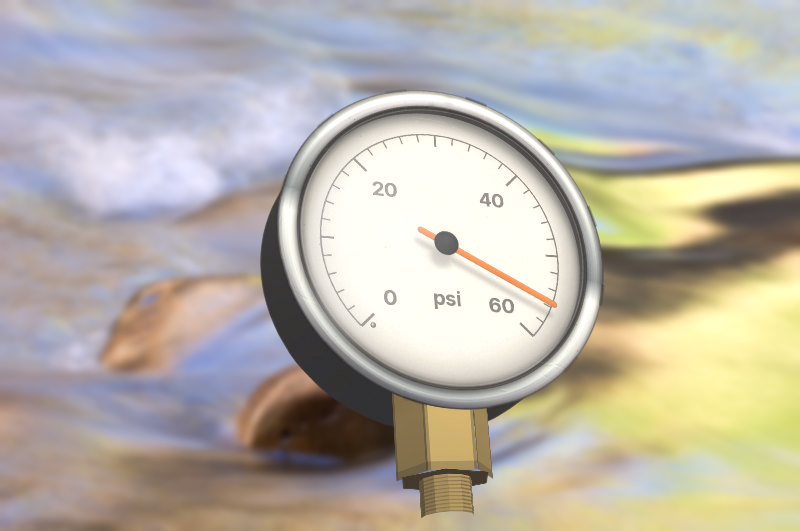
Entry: {"value": 56, "unit": "psi"}
